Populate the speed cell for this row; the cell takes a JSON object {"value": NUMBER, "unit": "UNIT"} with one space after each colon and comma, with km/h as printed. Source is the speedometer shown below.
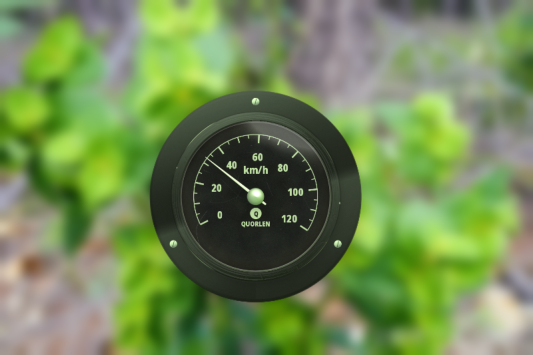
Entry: {"value": 32.5, "unit": "km/h"}
